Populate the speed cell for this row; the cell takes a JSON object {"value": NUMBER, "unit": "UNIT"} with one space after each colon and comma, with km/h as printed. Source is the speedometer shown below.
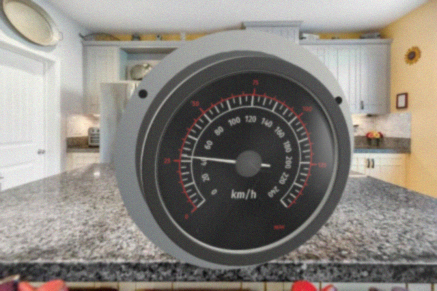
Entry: {"value": 45, "unit": "km/h"}
